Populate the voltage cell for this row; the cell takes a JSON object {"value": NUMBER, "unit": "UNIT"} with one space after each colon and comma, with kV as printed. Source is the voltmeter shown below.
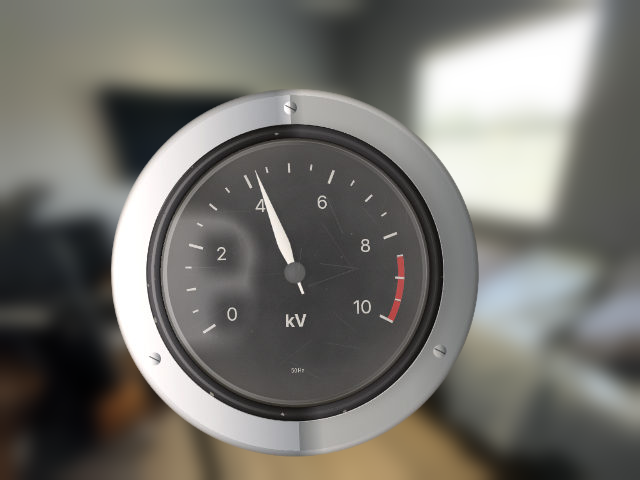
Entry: {"value": 4.25, "unit": "kV"}
